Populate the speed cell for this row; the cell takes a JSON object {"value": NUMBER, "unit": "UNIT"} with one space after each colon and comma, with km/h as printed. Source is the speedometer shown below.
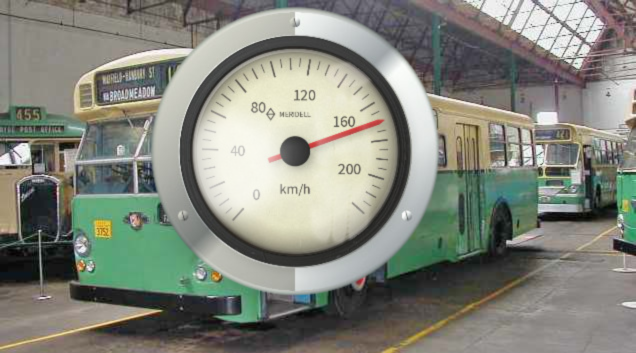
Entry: {"value": 170, "unit": "km/h"}
